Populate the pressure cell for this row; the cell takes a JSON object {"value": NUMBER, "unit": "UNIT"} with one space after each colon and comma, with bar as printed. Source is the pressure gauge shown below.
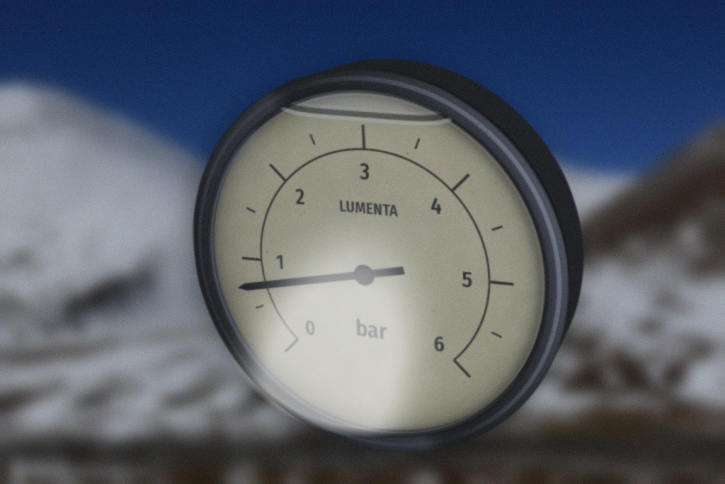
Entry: {"value": 0.75, "unit": "bar"}
